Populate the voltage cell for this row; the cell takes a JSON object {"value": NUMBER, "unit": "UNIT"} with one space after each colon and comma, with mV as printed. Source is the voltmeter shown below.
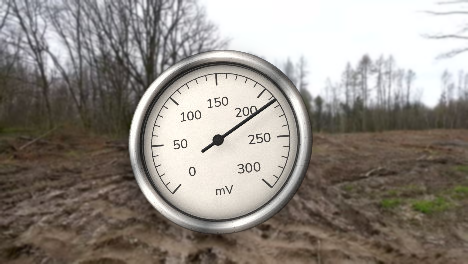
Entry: {"value": 215, "unit": "mV"}
